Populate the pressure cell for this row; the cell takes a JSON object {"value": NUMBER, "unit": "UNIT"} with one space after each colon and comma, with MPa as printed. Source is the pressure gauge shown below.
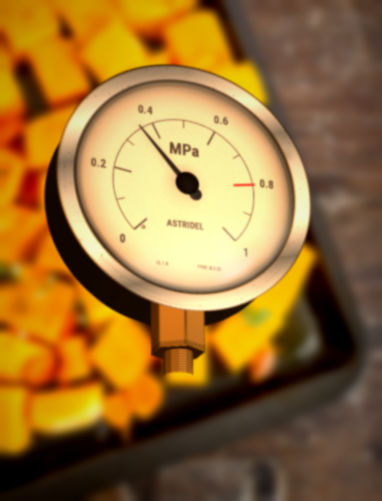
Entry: {"value": 0.35, "unit": "MPa"}
